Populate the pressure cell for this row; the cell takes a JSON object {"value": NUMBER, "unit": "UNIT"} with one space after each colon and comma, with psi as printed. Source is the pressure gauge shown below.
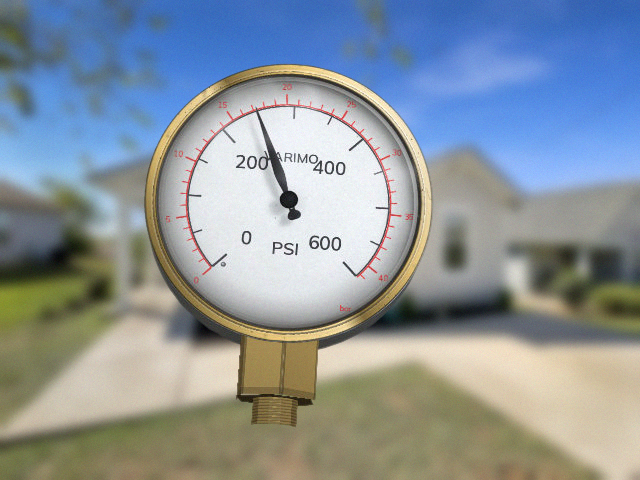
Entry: {"value": 250, "unit": "psi"}
